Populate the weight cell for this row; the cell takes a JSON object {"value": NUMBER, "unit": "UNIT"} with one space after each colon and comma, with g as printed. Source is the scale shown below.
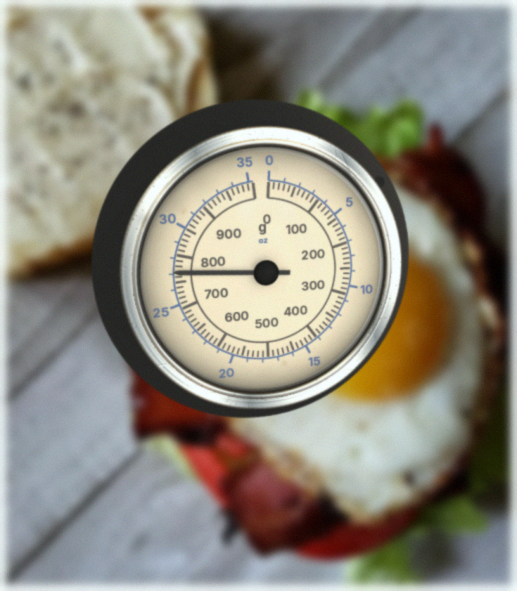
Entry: {"value": 770, "unit": "g"}
